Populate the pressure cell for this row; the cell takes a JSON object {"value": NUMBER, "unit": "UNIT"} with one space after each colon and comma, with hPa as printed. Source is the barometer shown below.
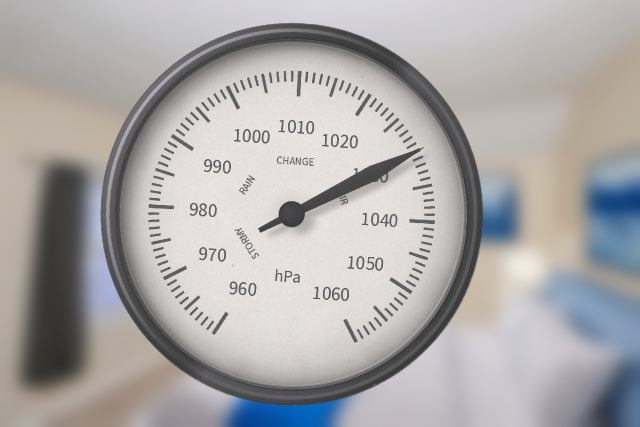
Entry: {"value": 1030, "unit": "hPa"}
